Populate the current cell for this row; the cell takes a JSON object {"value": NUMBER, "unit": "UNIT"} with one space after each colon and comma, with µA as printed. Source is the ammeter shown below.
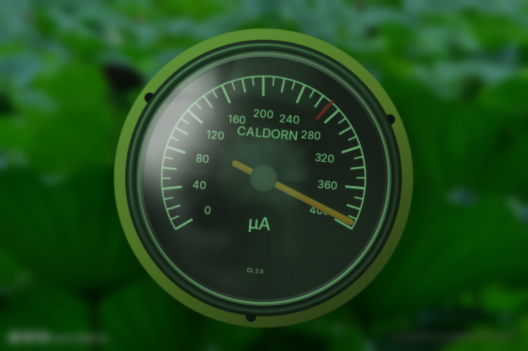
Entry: {"value": 395, "unit": "µA"}
